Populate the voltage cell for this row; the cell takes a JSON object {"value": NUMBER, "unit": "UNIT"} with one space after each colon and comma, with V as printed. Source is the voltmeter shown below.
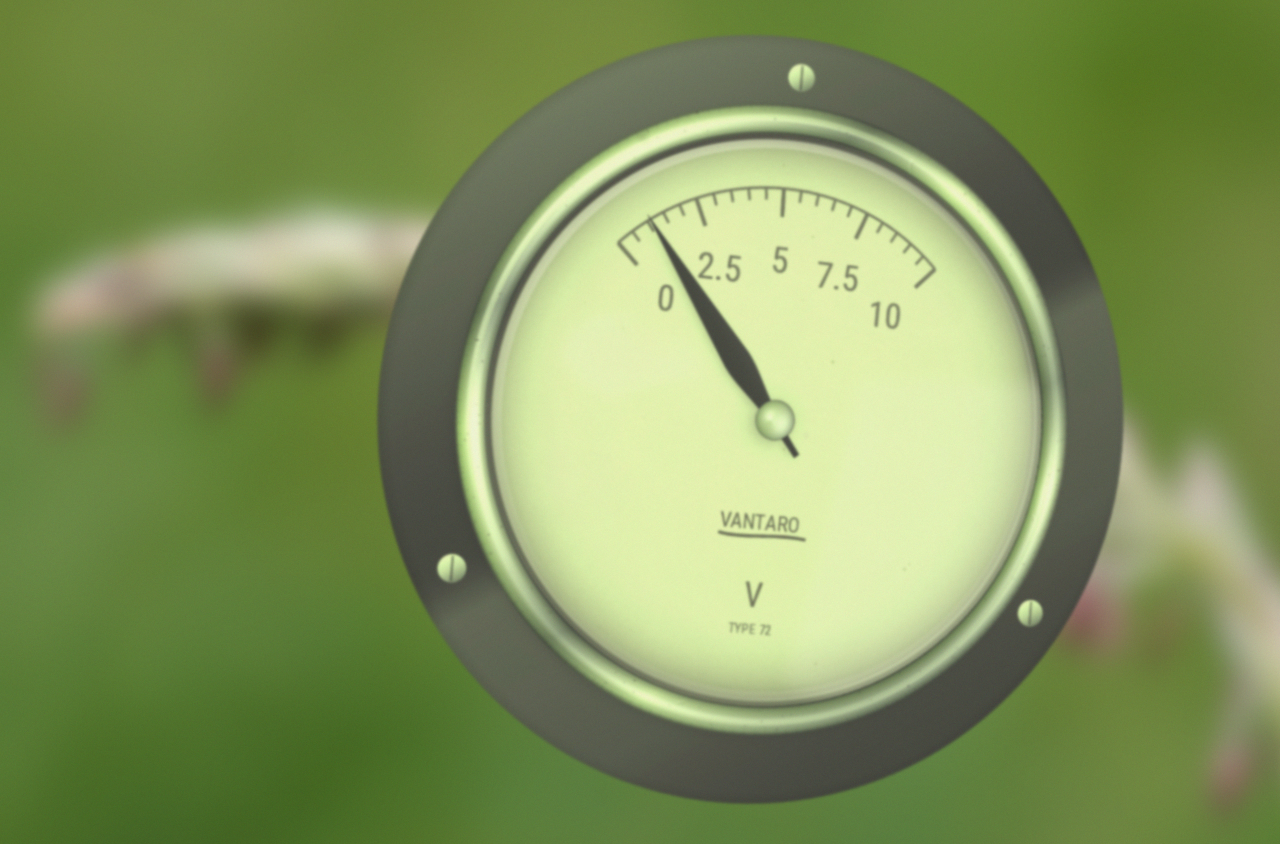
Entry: {"value": 1, "unit": "V"}
